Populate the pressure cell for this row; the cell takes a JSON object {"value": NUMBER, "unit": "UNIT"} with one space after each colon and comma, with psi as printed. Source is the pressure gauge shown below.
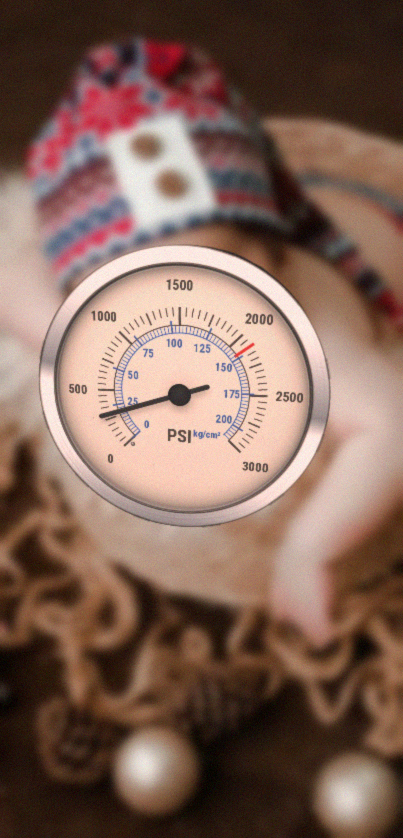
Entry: {"value": 300, "unit": "psi"}
